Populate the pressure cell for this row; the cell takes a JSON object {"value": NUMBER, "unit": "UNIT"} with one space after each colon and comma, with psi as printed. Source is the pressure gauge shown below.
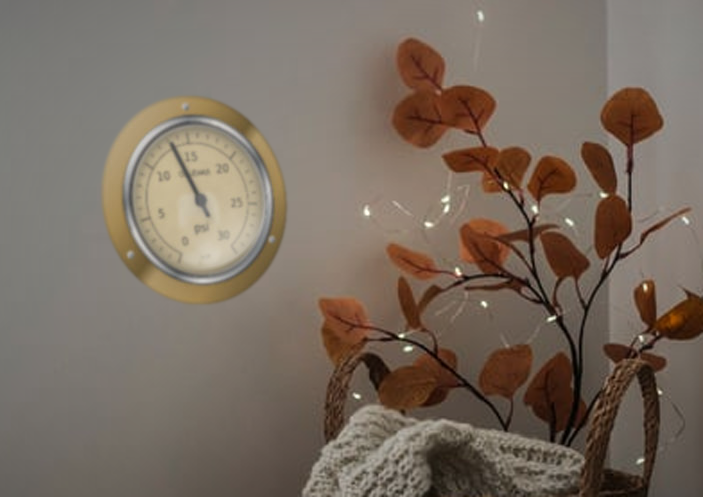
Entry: {"value": 13, "unit": "psi"}
